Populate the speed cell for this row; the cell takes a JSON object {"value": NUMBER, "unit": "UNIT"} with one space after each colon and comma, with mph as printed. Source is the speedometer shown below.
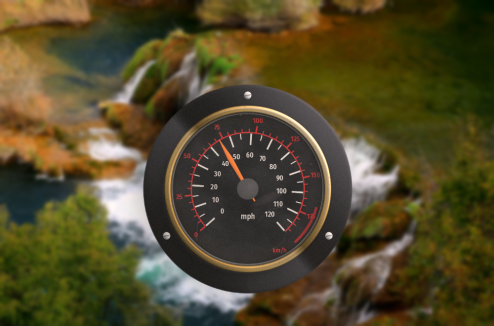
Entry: {"value": 45, "unit": "mph"}
